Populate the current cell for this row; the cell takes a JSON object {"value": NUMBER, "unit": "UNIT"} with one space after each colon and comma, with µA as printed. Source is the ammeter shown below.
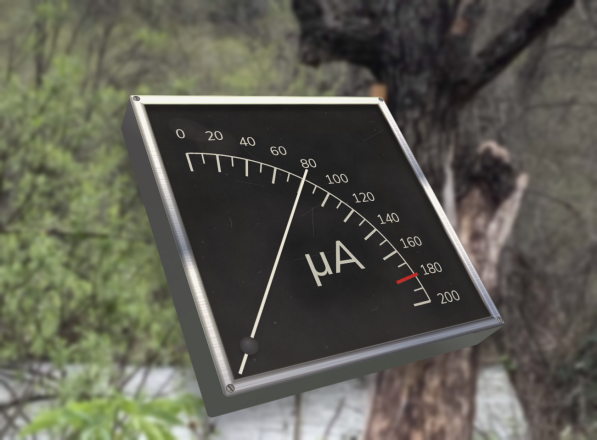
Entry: {"value": 80, "unit": "µA"}
